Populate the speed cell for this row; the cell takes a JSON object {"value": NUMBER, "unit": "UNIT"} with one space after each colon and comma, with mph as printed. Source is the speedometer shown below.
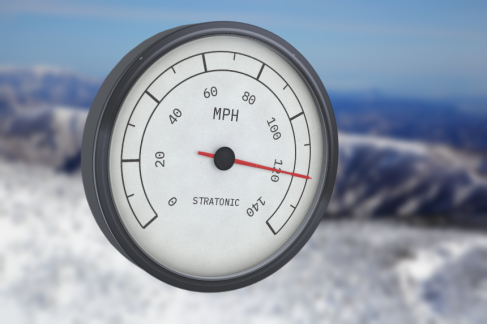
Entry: {"value": 120, "unit": "mph"}
